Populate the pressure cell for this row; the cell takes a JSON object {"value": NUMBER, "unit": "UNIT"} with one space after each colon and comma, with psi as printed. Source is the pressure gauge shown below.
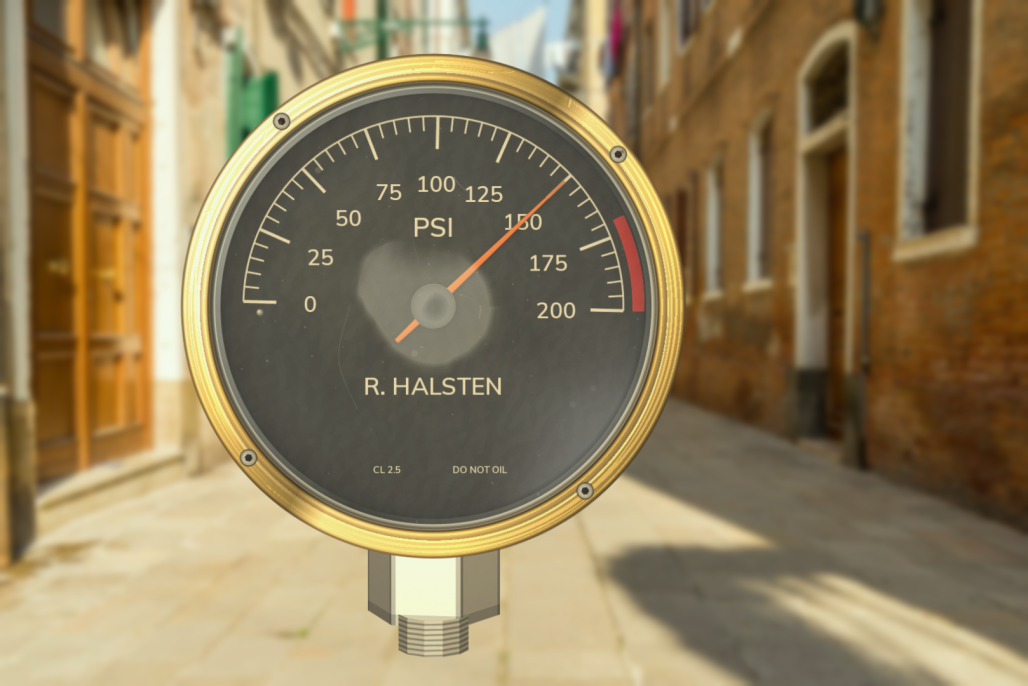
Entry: {"value": 150, "unit": "psi"}
